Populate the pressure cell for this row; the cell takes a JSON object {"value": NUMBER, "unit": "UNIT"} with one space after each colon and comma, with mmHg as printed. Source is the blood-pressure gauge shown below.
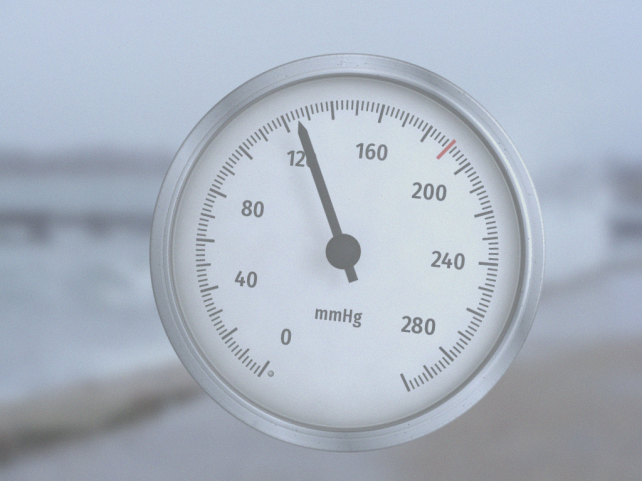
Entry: {"value": 126, "unit": "mmHg"}
